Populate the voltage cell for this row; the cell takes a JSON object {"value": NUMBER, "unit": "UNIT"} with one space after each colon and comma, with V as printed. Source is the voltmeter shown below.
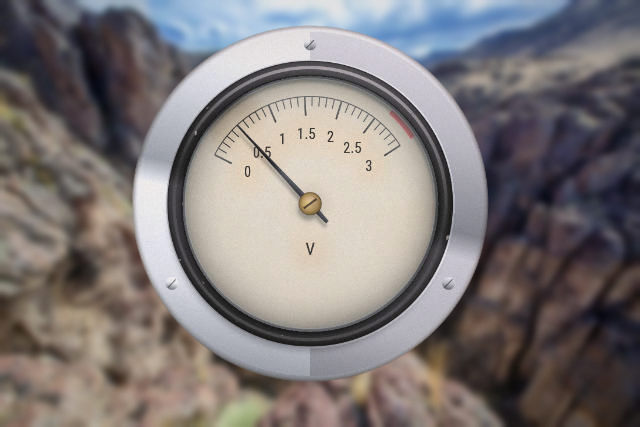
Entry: {"value": 0.5, "unit": "V"}
